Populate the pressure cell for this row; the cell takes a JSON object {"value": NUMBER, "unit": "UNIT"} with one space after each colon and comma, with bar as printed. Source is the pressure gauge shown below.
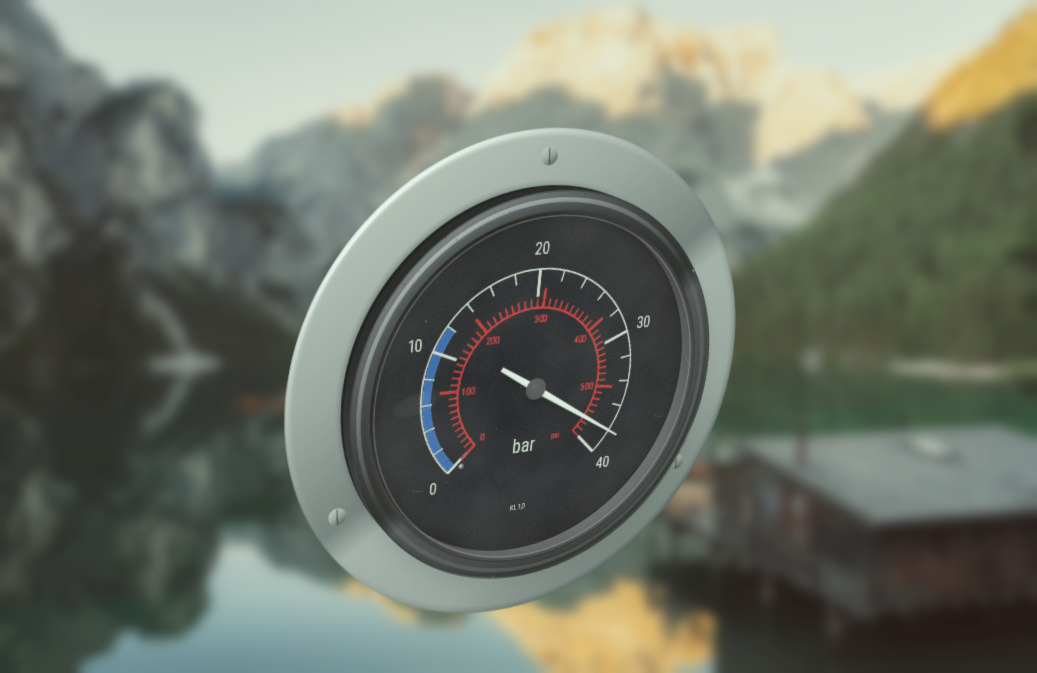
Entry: {"value": 38, "unit": "bar"}
